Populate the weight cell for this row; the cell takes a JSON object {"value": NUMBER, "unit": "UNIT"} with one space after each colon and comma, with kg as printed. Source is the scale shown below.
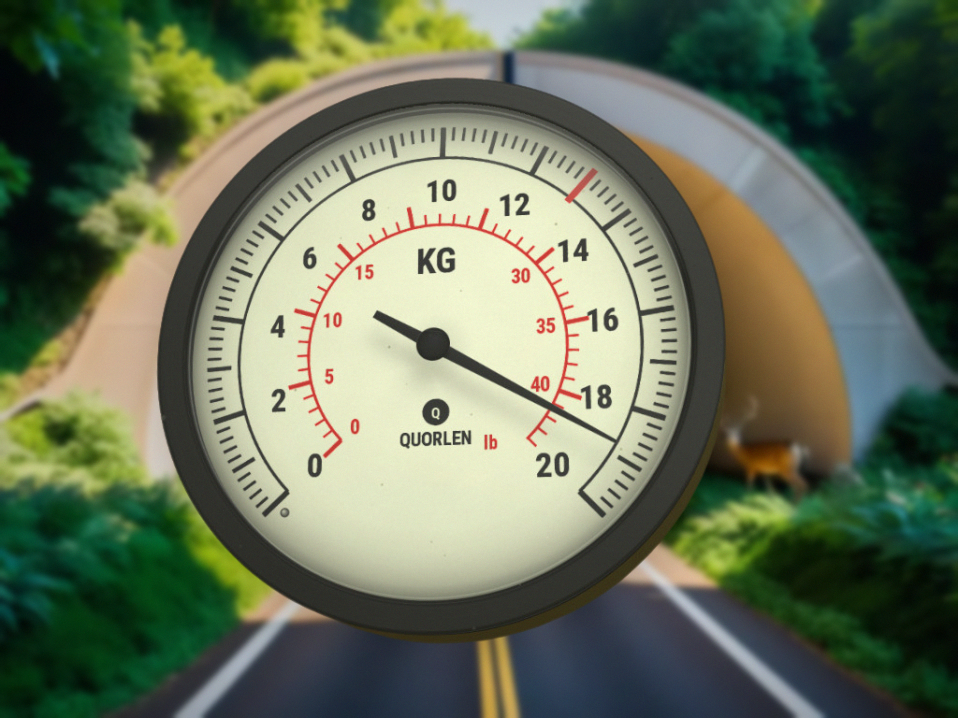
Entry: {"value": 18.8, "unit": "kg"}
